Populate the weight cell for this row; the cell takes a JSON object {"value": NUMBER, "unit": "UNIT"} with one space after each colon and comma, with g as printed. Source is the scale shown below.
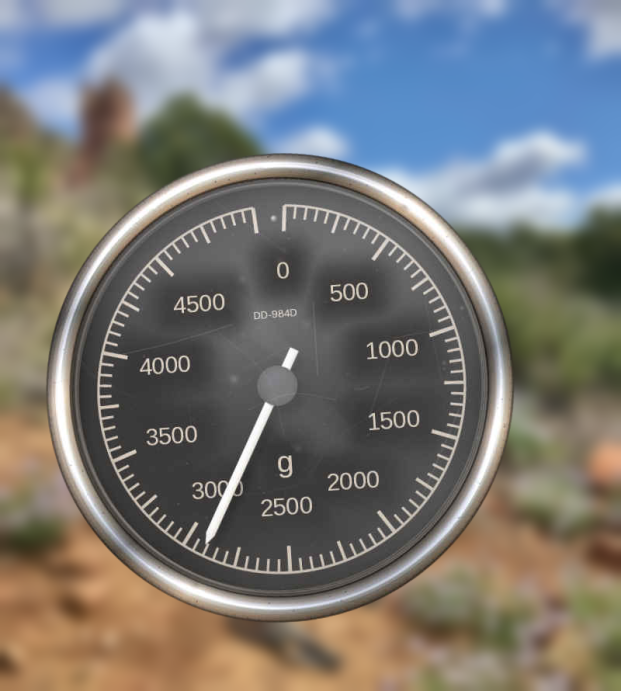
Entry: {"value": 2900, "unit": "g"}
